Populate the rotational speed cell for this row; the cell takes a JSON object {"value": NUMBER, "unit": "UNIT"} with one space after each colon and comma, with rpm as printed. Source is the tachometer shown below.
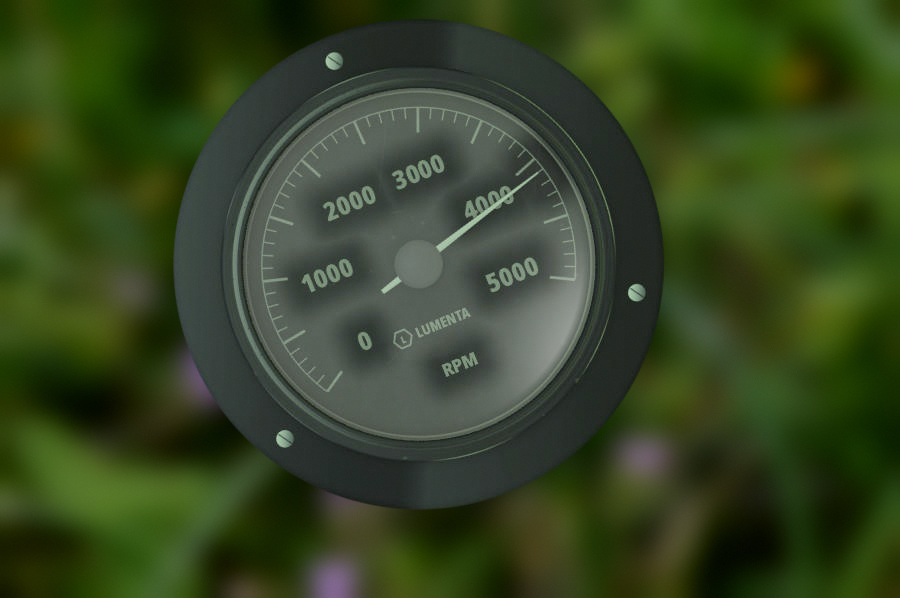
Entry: {"value": 4100, "unit": "rpm"}
